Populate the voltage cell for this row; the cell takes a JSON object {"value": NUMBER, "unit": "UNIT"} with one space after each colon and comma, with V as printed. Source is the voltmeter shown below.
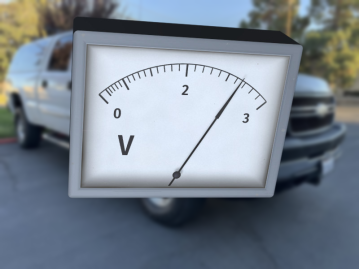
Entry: {"value": 2.65, "unit": "V"}
